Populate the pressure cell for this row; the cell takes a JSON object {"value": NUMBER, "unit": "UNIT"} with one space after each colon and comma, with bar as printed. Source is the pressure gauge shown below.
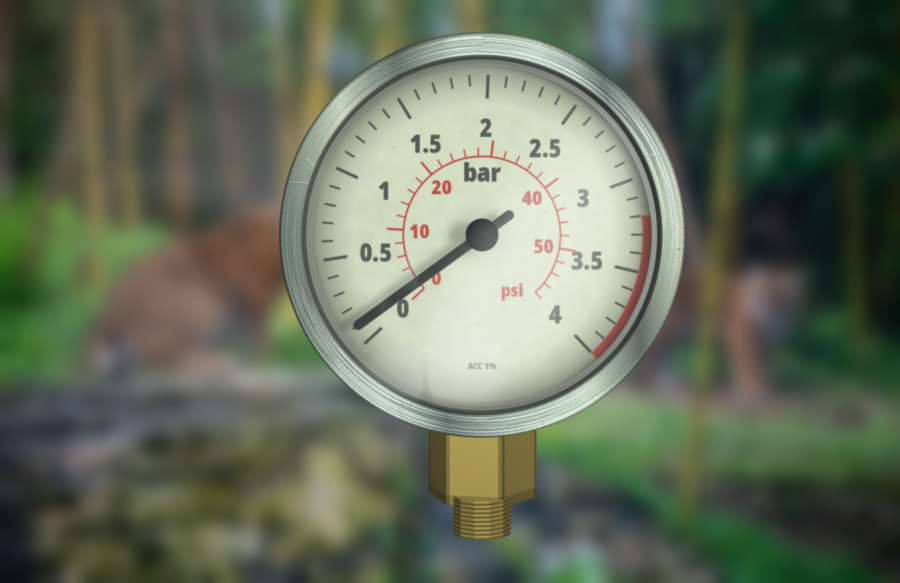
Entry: {"value": 0.1, "unit": "bar"}
